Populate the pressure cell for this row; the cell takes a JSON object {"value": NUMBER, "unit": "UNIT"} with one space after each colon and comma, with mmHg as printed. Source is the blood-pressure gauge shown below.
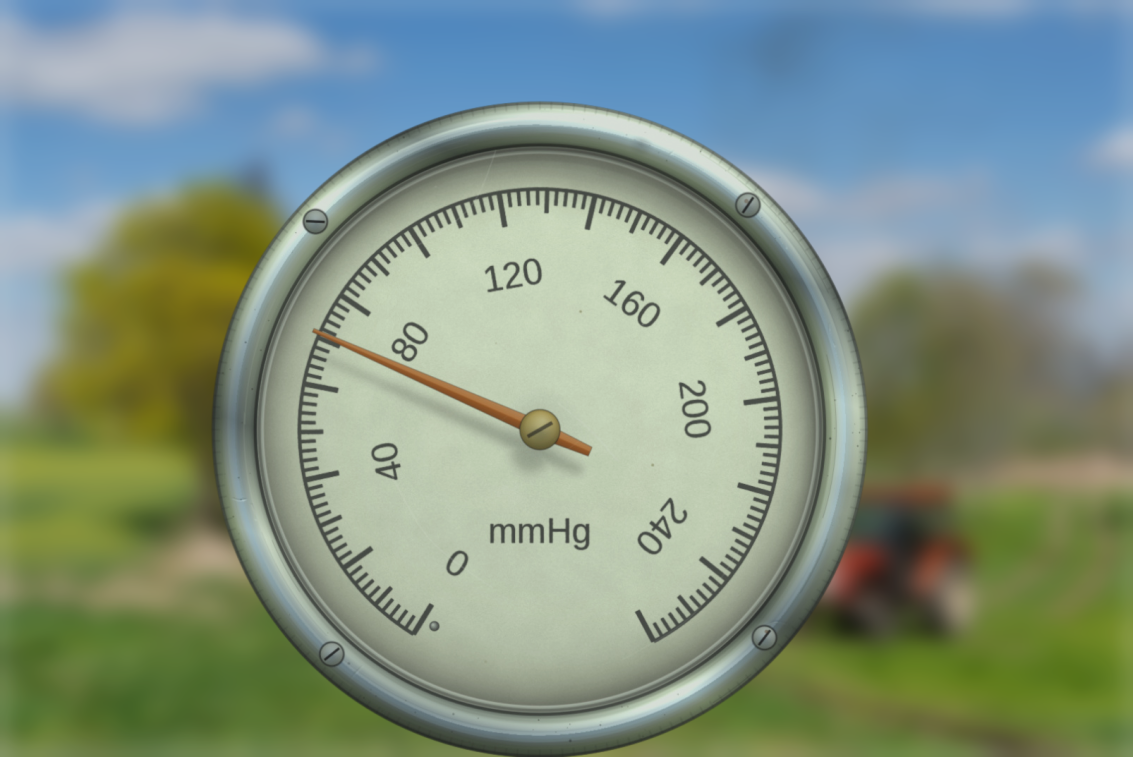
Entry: {"value": 71, "unit": "mmHg"}
